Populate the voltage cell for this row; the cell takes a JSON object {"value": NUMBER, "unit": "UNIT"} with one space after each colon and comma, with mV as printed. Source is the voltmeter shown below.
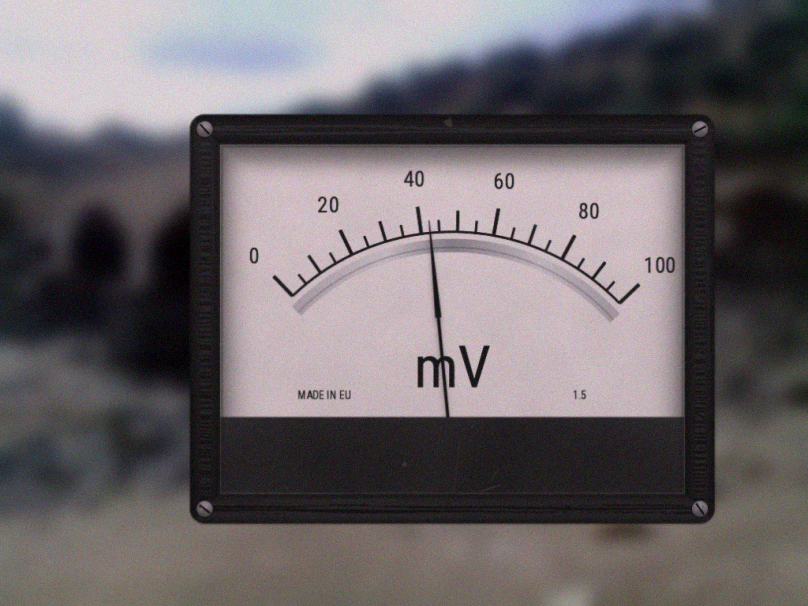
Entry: {"value": 42.5, "unit": "mV"}
